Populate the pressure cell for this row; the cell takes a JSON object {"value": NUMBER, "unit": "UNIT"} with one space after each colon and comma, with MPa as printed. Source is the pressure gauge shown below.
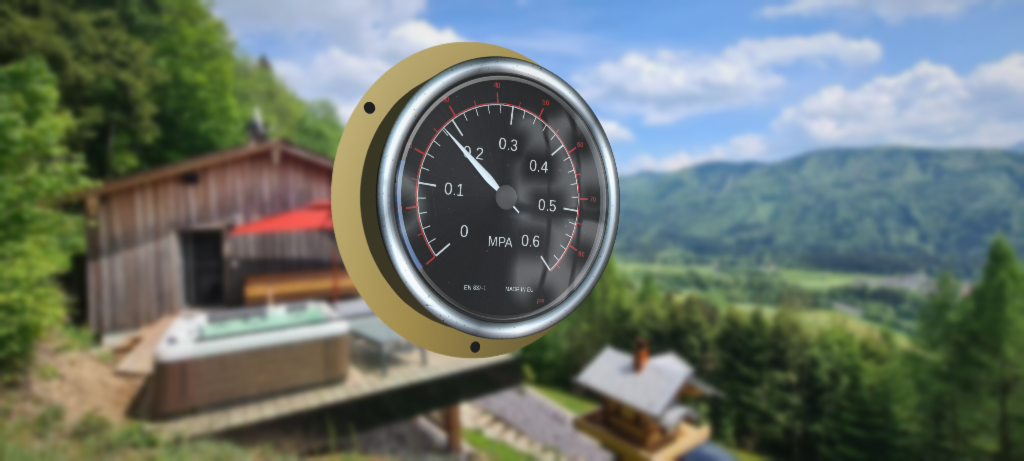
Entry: {"value": 0.18, "unit": "MPa"}
